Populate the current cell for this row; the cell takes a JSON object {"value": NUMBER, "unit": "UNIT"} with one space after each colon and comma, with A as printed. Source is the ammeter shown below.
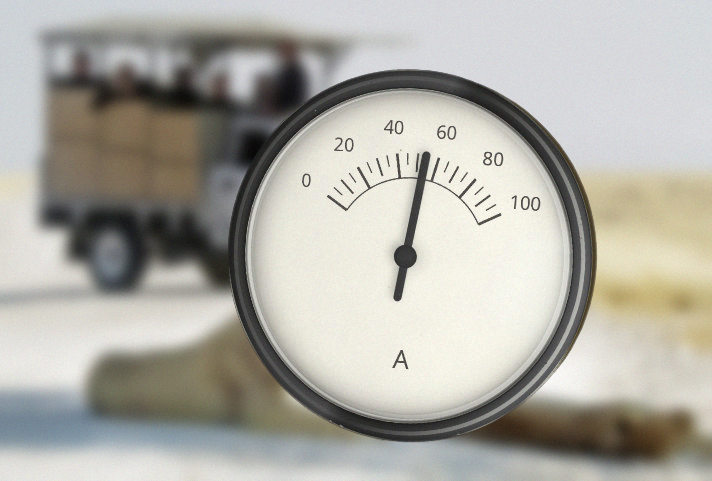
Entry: {"value": 55, "unit": "A"}
